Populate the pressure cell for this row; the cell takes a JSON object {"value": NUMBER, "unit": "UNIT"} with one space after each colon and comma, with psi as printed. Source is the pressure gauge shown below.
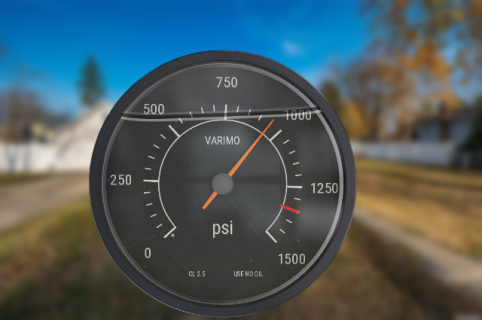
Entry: {"value": 950, "unit": "psi"}
